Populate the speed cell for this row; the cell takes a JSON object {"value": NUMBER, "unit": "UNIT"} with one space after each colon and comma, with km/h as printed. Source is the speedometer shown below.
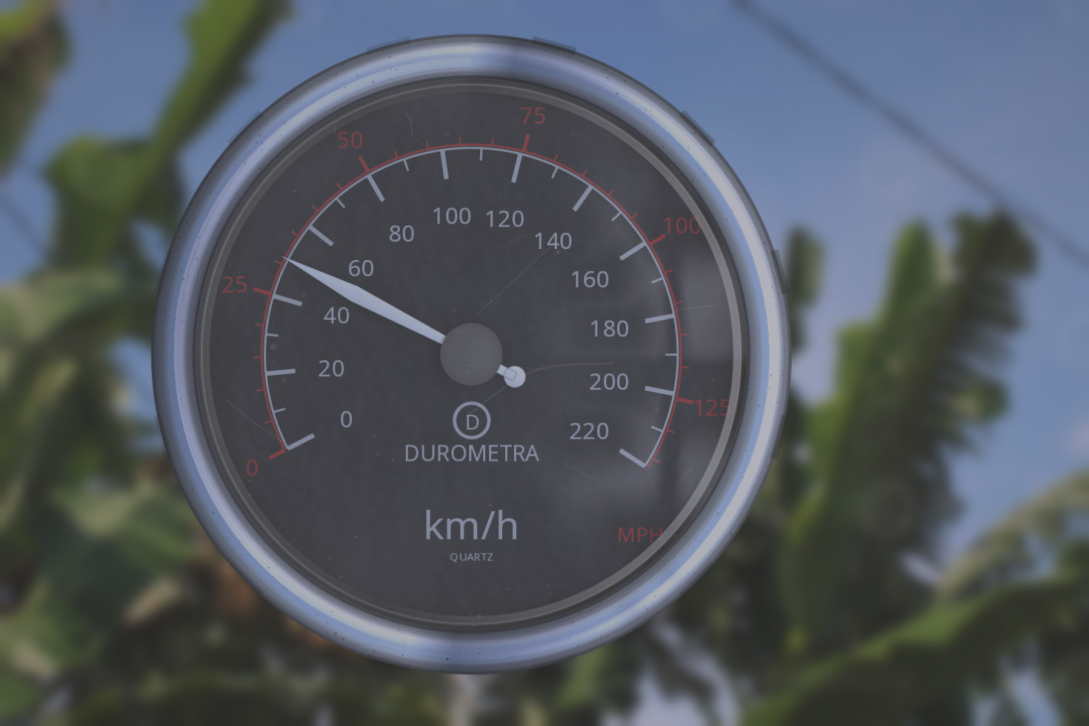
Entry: {"value": 50, "unit": "km/h"}
